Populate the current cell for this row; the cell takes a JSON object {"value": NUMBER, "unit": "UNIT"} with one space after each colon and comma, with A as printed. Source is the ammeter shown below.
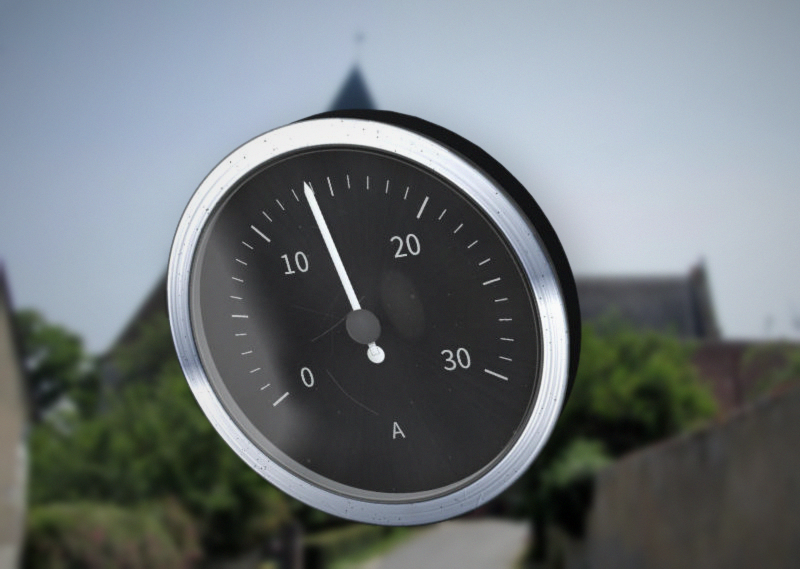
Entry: {"value": 14, "unit": "A"}
